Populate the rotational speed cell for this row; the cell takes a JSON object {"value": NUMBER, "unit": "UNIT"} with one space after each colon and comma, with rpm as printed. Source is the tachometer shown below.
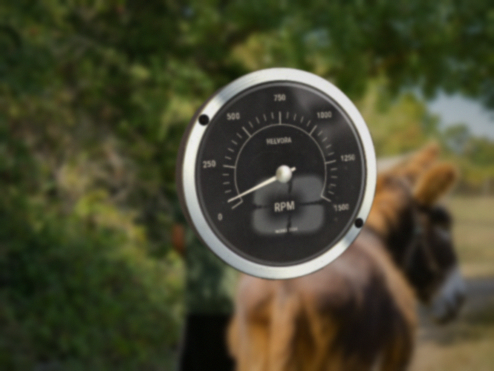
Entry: {"value": 50, "unit": "rpm"}
